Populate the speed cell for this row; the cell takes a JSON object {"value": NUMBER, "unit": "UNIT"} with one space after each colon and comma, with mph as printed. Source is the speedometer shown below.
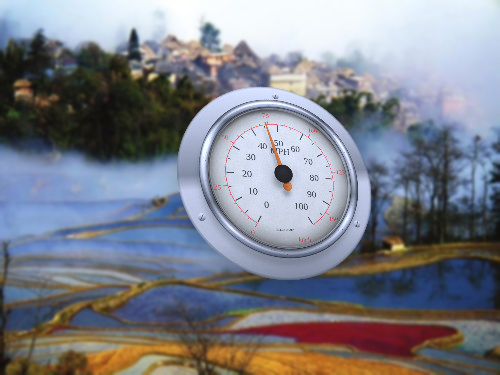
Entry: {"value": 45, "unit": "mph"}
